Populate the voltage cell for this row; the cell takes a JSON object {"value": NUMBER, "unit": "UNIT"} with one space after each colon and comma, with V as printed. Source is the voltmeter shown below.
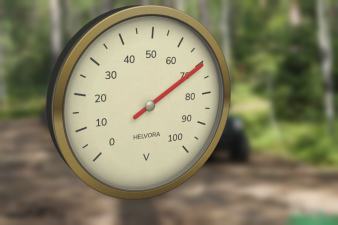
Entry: {"value": 70, "unit": "V"}
